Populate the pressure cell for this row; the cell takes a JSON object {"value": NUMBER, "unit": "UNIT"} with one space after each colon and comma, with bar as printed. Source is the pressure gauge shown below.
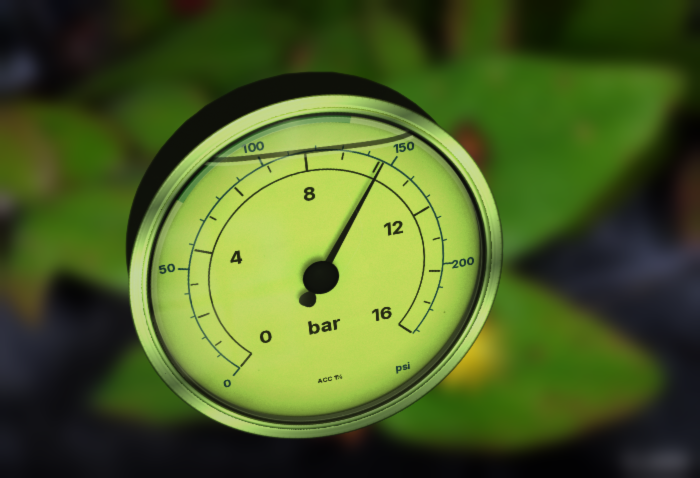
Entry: {"value": 10, "unit": "bar"}
